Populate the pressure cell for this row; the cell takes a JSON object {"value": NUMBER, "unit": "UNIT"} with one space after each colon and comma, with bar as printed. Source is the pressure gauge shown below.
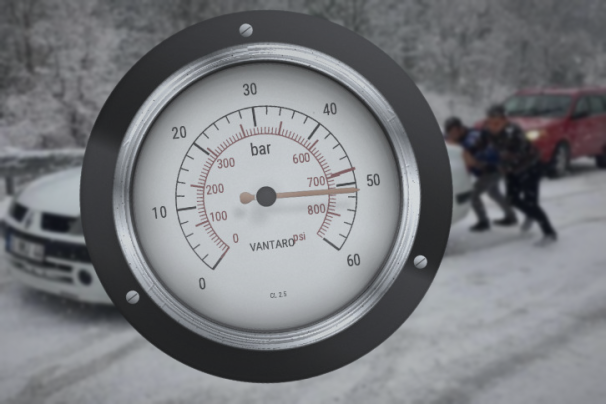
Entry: {"value": 51, "unit": "bar"}
